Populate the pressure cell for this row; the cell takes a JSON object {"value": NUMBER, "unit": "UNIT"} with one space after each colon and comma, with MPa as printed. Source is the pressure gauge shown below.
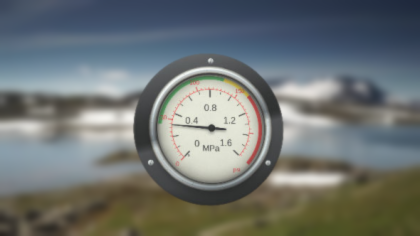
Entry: {"value": 0.3, "unit": "MPa"}
